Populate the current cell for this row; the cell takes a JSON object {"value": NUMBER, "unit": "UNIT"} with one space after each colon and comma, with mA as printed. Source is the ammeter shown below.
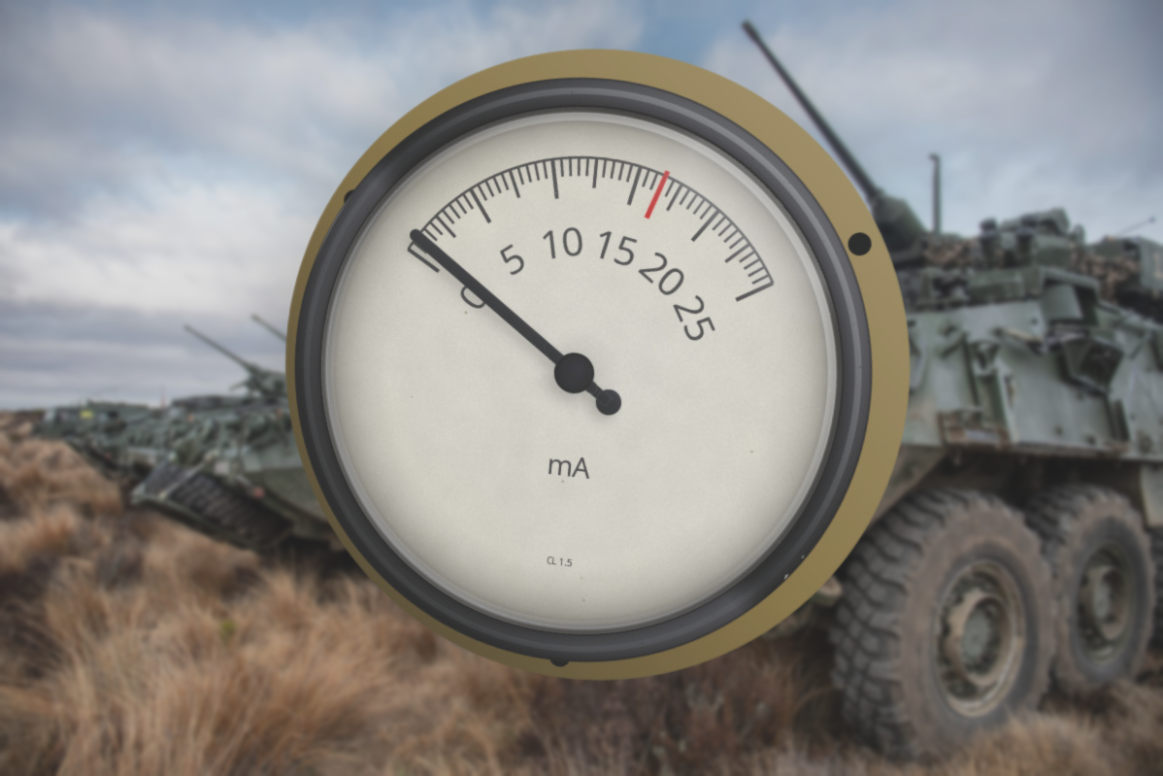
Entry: {"value": 1, "unit": "mA"}
